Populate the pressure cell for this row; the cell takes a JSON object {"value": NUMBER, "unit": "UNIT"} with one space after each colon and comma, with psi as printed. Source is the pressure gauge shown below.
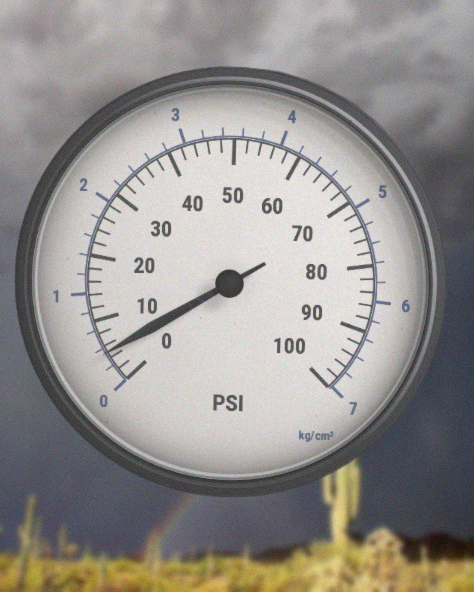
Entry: {"value": 5, "unit": "psi"}
